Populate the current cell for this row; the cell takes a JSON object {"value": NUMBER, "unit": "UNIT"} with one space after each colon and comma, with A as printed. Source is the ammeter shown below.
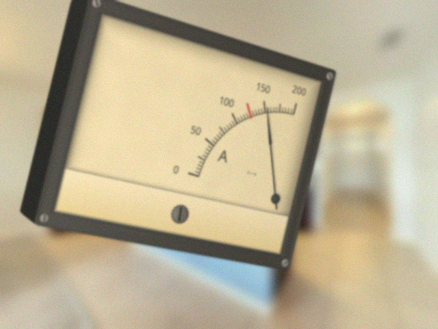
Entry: {"value": 150, "unit": "A"}
